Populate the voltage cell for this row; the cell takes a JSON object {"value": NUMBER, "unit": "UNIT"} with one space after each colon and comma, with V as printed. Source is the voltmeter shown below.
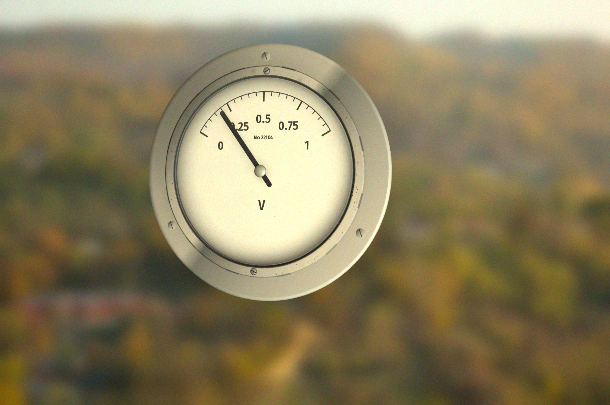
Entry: {"value": 0.2, "unit": "V"}
